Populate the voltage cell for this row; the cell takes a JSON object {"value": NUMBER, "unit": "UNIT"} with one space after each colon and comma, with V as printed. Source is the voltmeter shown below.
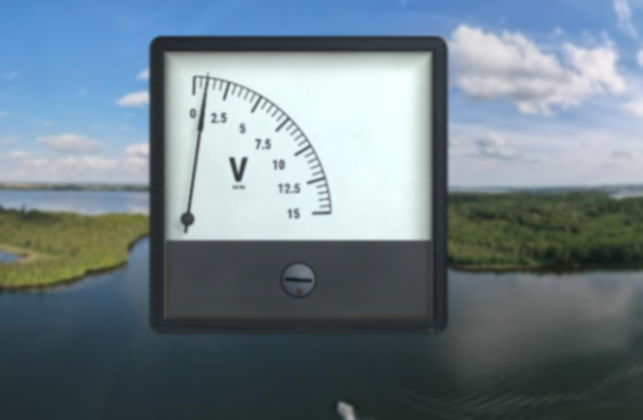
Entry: {"value": 1, "unit": "V"}
